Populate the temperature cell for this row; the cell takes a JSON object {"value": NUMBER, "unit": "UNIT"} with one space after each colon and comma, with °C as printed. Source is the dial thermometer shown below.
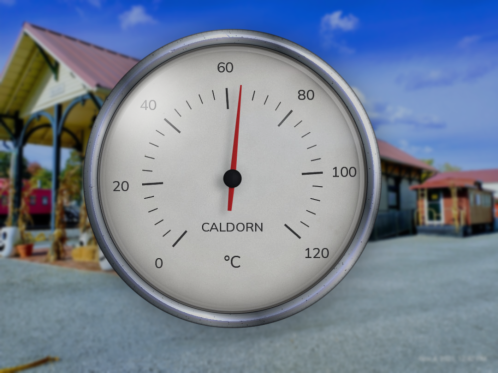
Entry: {"value": 64, "unit": "°C"}
